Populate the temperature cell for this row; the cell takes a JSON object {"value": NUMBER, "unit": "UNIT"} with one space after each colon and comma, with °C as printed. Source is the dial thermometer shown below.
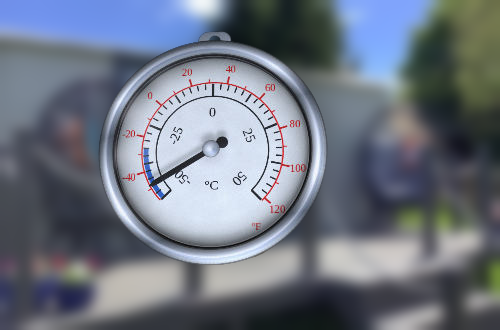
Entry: {"value": -45, "unit": "°C"}
